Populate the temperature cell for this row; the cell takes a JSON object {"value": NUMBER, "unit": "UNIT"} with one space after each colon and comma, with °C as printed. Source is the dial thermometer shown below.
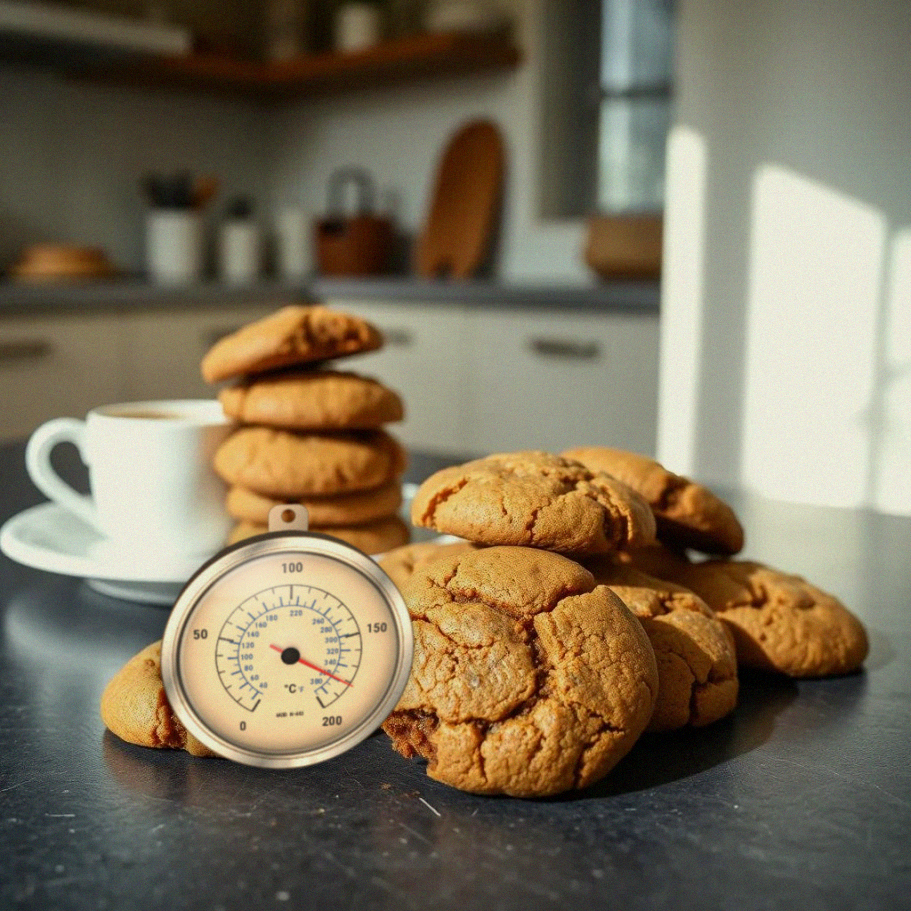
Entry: {"value": 180, "unit": "°C"}
